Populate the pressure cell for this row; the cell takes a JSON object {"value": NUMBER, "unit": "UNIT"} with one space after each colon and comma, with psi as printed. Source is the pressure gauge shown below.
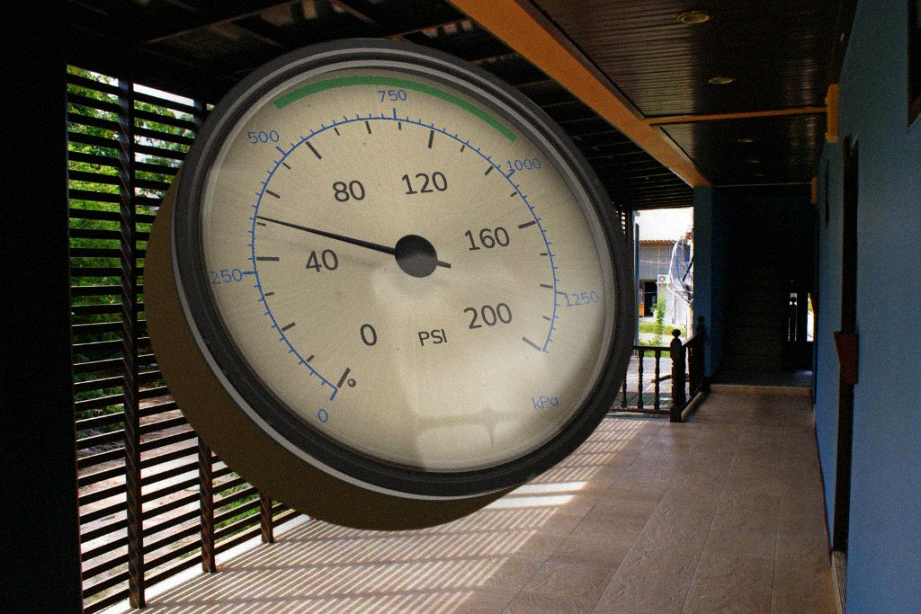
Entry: {"value": 50, "unit": "psi"}
